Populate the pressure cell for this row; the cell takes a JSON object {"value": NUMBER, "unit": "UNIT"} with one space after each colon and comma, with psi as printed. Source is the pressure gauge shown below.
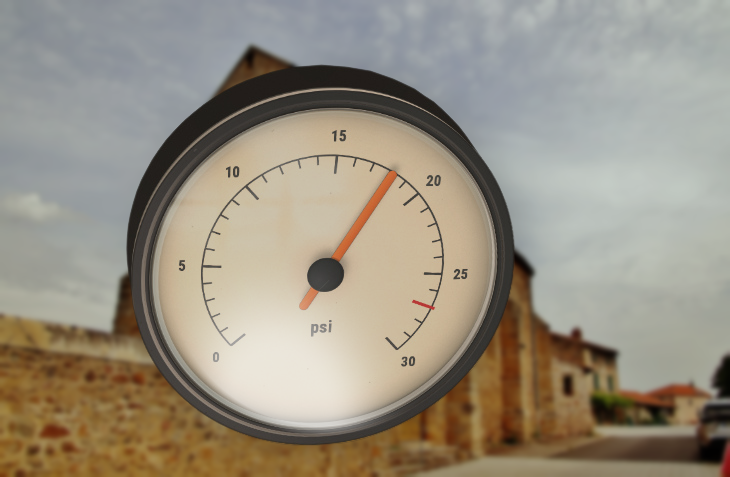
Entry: {"value": 18, "unit": "psi"}
